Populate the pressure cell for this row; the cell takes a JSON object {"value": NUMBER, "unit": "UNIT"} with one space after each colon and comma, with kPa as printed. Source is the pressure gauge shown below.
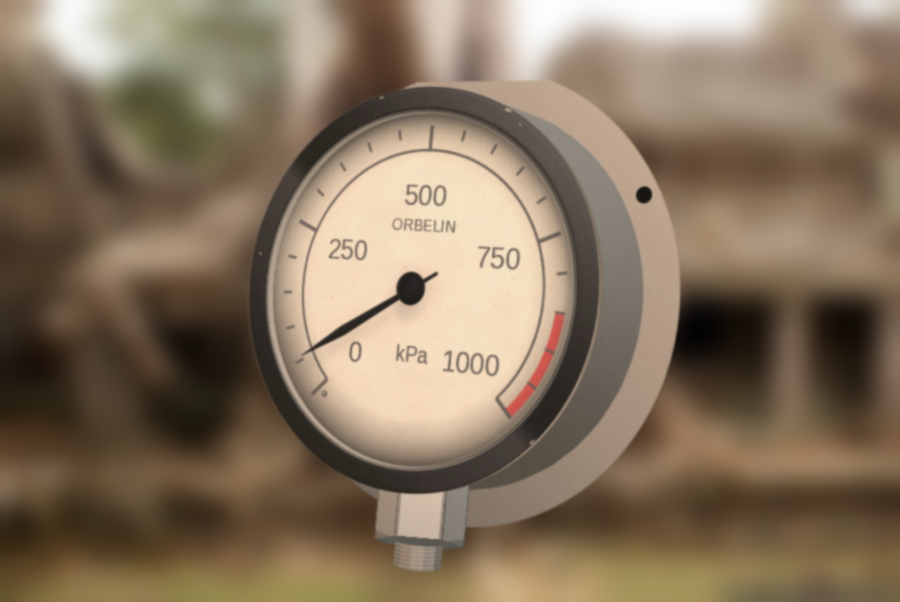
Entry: {"value": 50, "unit": "kPa"}
